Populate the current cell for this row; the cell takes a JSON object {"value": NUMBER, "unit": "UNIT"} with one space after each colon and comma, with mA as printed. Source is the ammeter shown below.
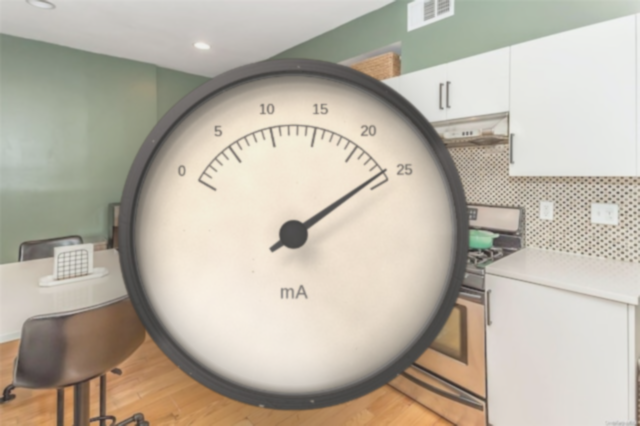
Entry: {"value": 24, "unit": "mA"}
